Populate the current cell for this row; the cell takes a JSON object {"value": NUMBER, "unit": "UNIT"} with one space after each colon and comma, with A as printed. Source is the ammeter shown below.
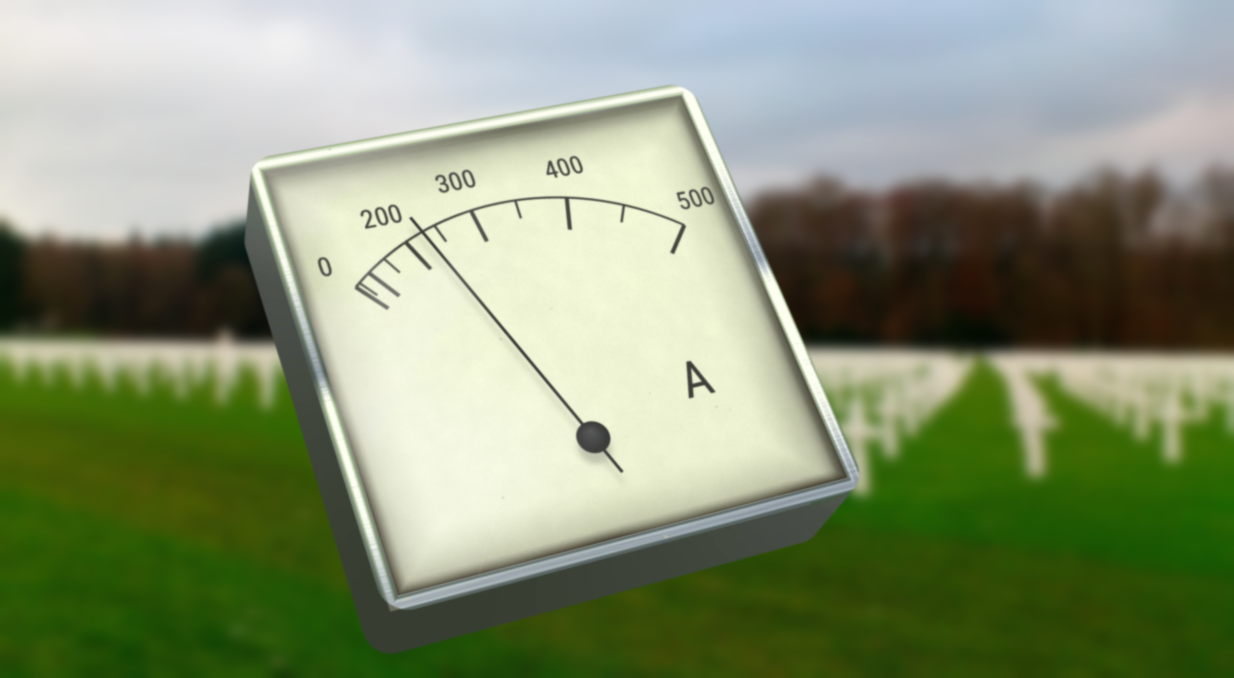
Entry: {"value": 225, "unit": "A"}
